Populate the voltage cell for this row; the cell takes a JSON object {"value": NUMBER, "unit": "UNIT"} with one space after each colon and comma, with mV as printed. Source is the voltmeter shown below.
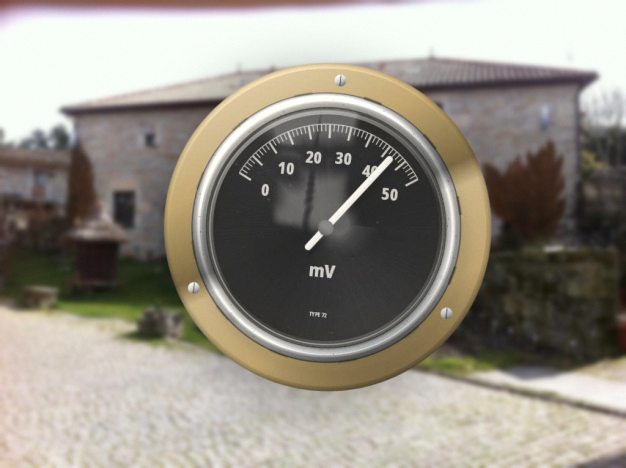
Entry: {"value": 42, "unit": "mV"}
